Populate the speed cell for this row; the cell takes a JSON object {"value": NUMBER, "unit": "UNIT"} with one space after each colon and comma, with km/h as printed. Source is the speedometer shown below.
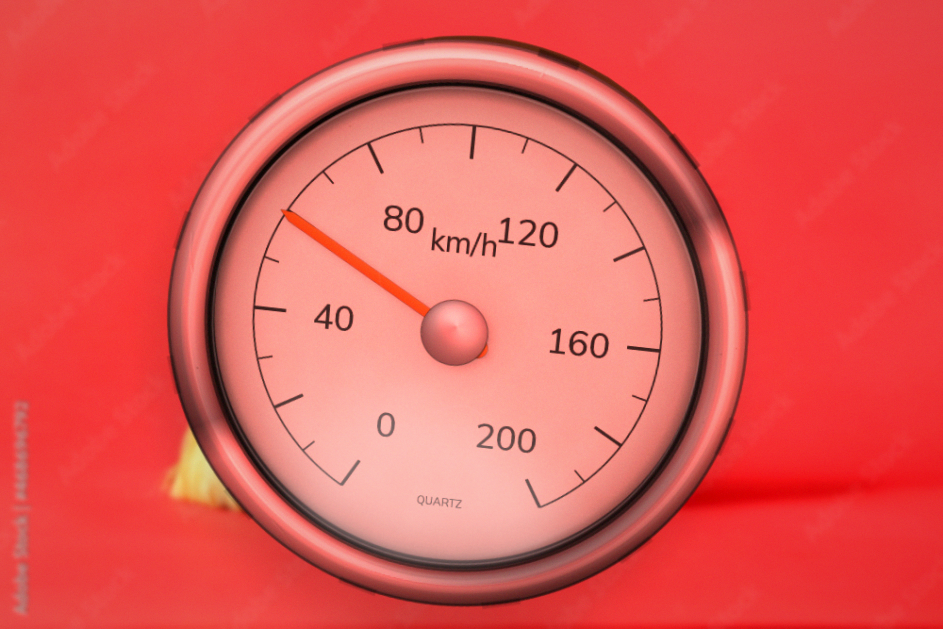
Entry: {"value": 60, "unit": "km/h"}
